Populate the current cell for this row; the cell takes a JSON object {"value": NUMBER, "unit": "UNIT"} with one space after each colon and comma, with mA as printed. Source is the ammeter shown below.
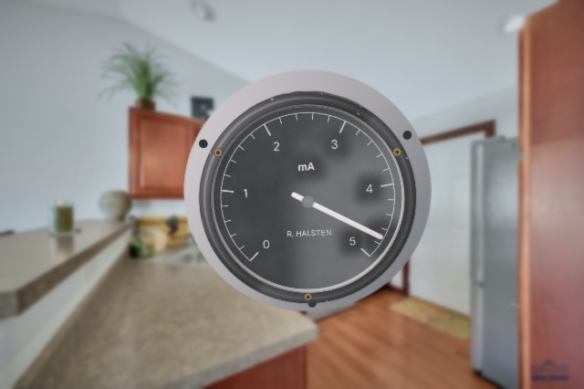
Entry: {"value": 4.7, "unit": "mA"}
